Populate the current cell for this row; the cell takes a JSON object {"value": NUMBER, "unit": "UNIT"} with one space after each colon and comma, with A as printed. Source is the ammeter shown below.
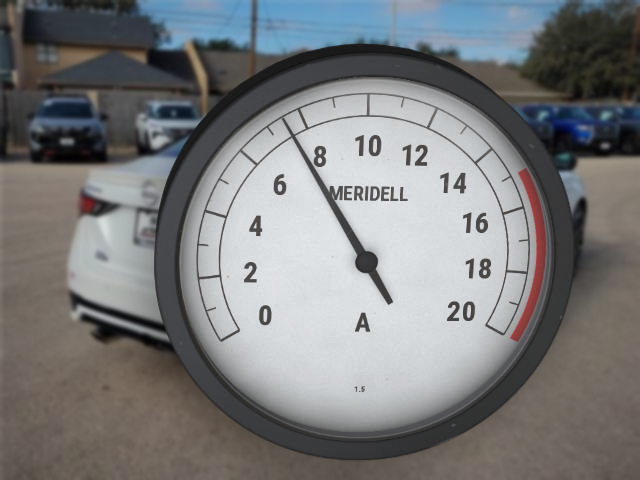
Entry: {"value": 7.5, "unit": "A"}
